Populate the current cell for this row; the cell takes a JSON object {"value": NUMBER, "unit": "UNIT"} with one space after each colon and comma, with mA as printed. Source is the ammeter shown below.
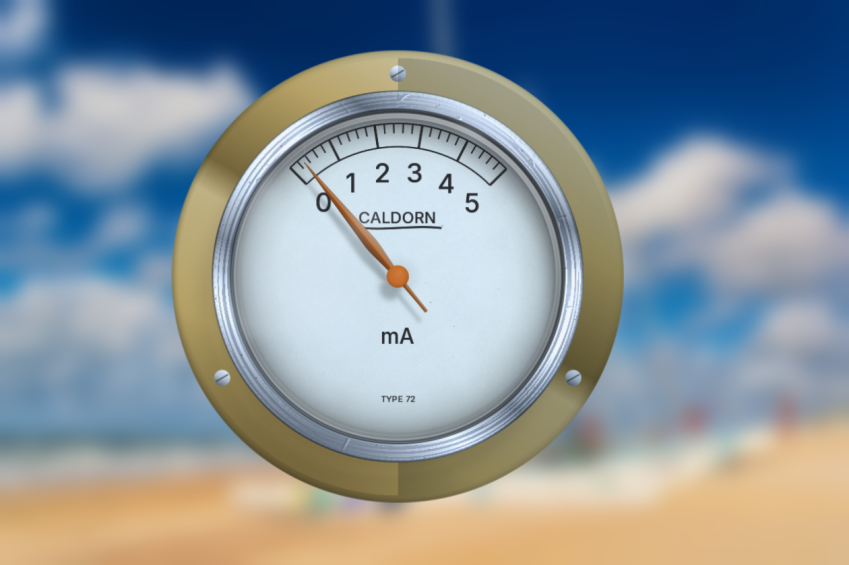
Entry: {"value": 0.3, "unit": "mA"}
